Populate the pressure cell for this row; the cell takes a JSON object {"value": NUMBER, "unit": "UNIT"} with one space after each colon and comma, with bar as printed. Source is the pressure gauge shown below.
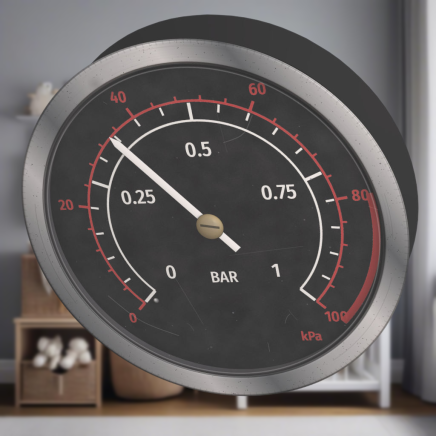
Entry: {"value": 0.35, "unit": "bar"}
